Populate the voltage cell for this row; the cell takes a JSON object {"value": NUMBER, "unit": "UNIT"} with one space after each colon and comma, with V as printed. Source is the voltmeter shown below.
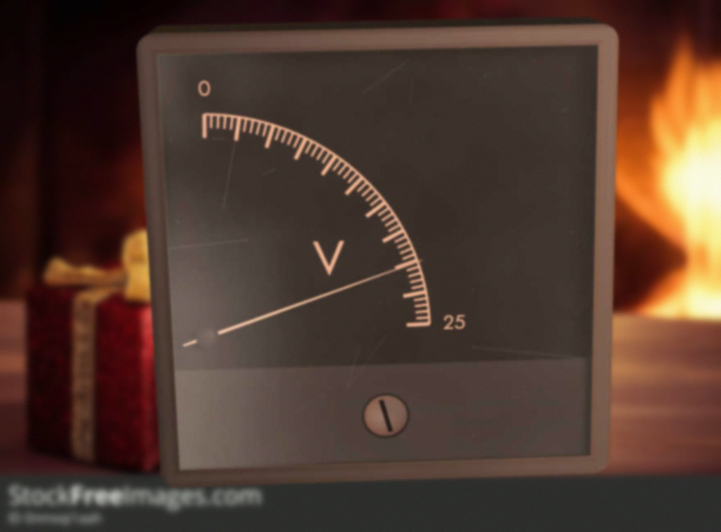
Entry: {"value": 20, "unit": "V"}
